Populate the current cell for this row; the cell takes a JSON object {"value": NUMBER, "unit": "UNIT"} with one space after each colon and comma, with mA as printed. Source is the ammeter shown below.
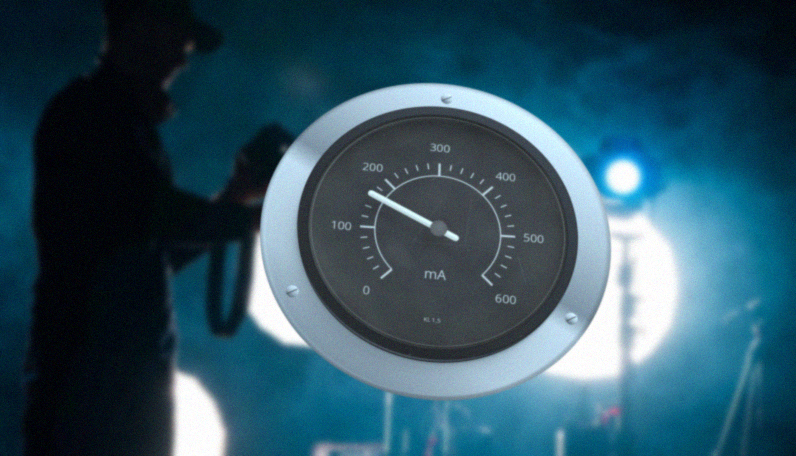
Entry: {"value": 160, "unit": "mA"}
